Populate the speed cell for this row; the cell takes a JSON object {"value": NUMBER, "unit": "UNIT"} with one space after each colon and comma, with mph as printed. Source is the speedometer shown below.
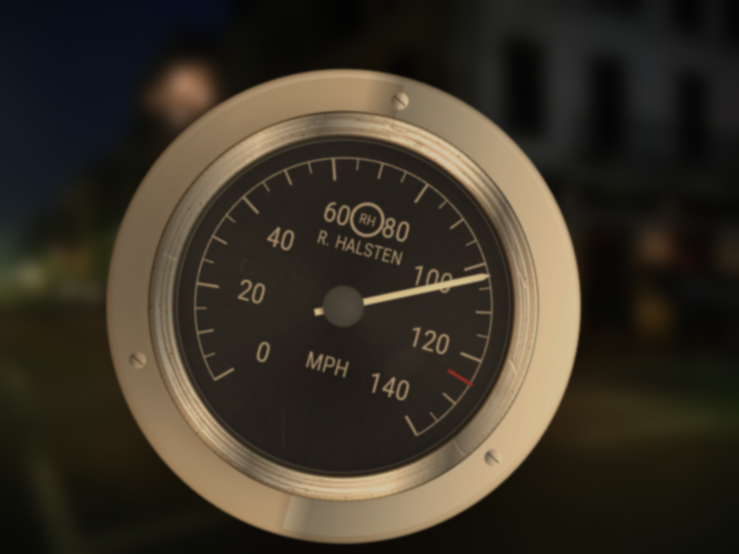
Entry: {"value": 102.5, "unit": "mph"}
